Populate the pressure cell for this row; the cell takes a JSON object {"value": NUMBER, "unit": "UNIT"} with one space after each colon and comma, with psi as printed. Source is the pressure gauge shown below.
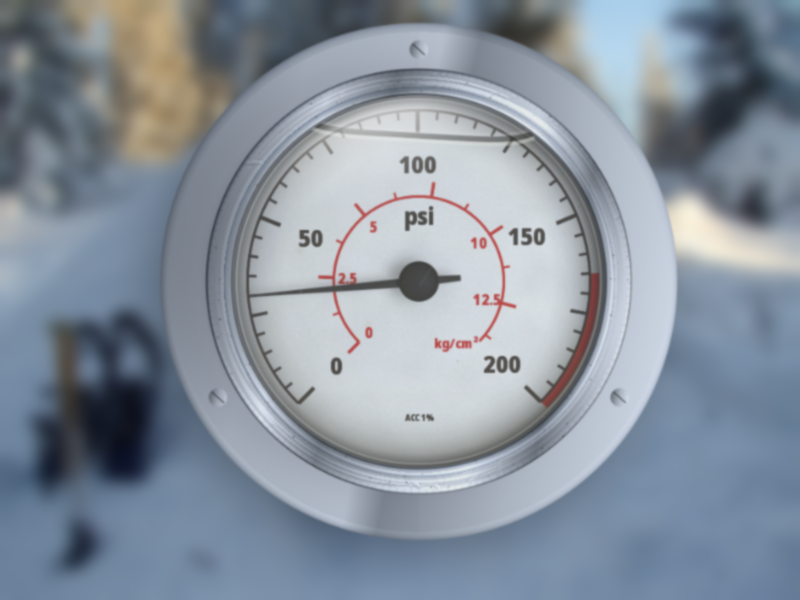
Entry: {"value": 30, "unit": "psi"}
